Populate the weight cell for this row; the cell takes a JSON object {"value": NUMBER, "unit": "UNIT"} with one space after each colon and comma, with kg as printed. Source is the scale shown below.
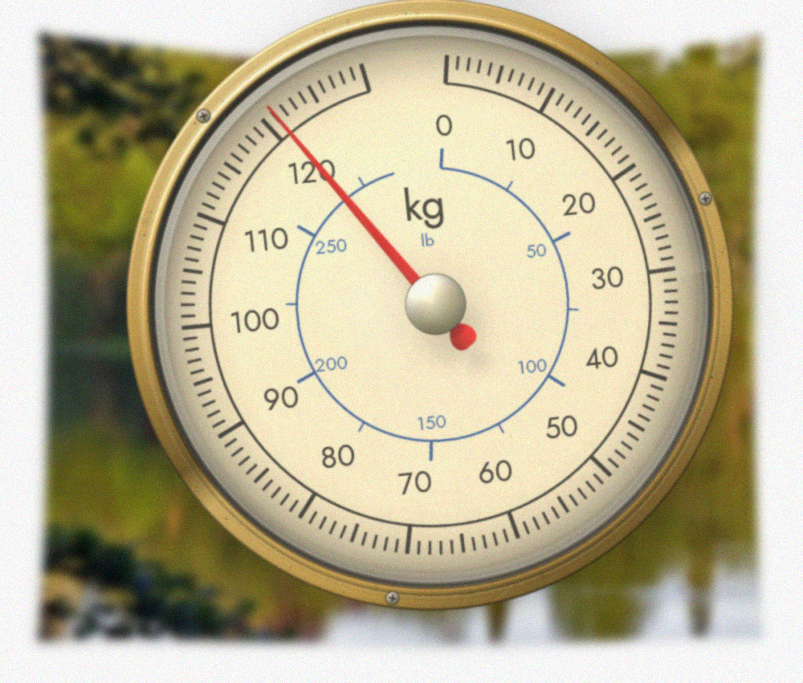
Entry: {"value": 121, "unit": "kg"}
